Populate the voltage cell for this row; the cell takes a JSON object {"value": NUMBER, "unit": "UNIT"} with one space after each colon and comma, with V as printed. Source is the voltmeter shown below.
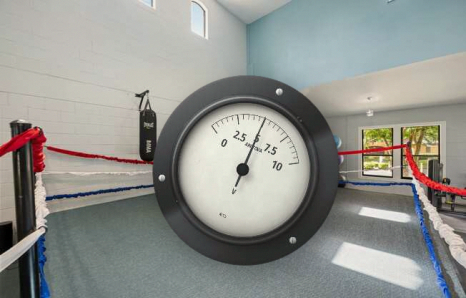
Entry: {"value": 5, "unit": "V"}
